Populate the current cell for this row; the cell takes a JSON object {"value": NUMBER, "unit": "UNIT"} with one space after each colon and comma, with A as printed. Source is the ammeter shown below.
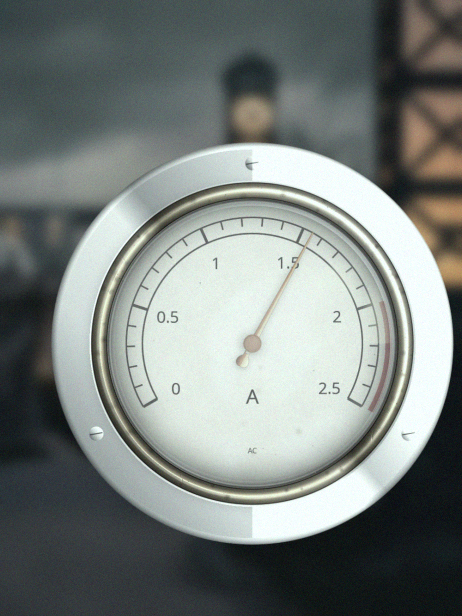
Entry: {"value": 1.55, "unit": "A"}
